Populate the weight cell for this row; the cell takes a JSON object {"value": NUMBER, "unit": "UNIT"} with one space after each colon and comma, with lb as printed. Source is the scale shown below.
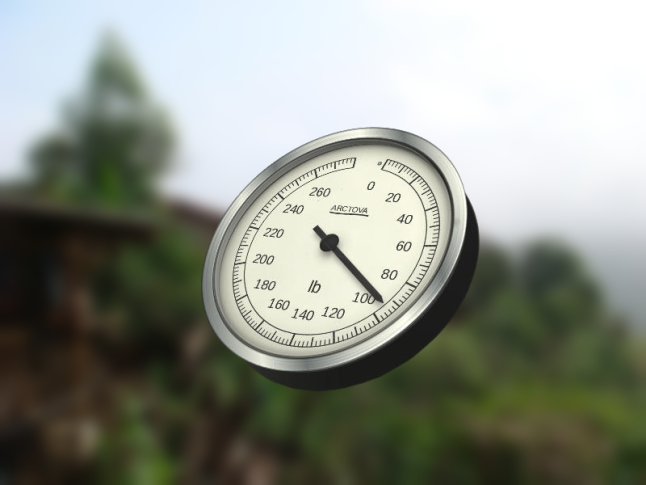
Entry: {"value": 94, "unit": "lb"}
